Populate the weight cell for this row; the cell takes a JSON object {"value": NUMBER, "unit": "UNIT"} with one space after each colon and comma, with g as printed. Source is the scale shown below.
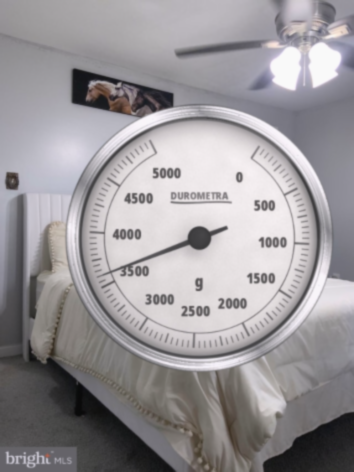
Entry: {"value": 3600, "unit": "g"}
